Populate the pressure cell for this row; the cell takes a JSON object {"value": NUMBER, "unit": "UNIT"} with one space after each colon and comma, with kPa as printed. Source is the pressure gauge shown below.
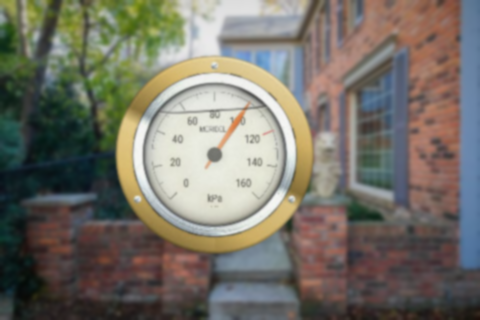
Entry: {"value": 100, "unit": "kPa"}
